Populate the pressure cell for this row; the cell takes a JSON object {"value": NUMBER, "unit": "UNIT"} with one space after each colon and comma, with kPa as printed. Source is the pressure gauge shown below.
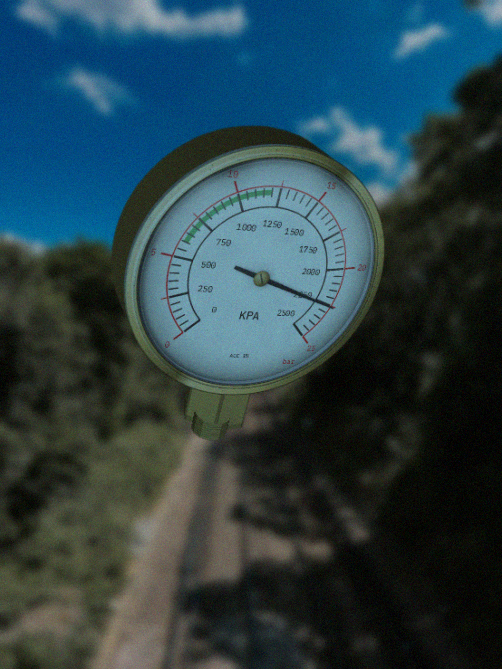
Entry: {"value": 2250, "unit": "kPa"}
